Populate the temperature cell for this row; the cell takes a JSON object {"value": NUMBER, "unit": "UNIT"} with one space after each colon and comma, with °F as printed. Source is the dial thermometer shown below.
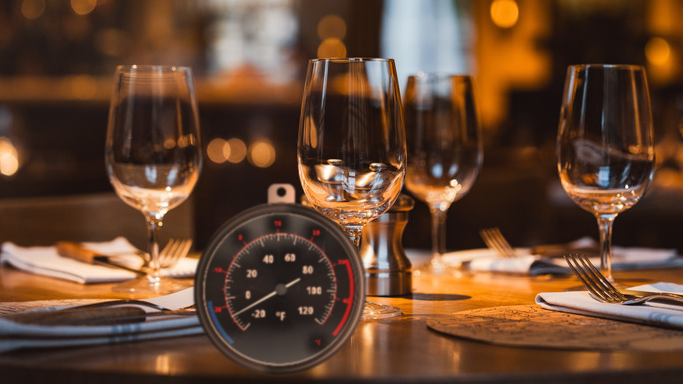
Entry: {"value": -10, "unit": "°F"}
